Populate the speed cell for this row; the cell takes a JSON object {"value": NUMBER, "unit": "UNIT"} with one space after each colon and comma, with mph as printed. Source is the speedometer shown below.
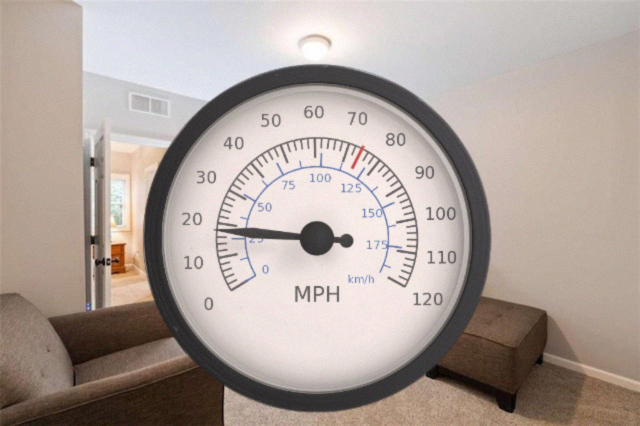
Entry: {"value": 18, "unit": "mph"}
